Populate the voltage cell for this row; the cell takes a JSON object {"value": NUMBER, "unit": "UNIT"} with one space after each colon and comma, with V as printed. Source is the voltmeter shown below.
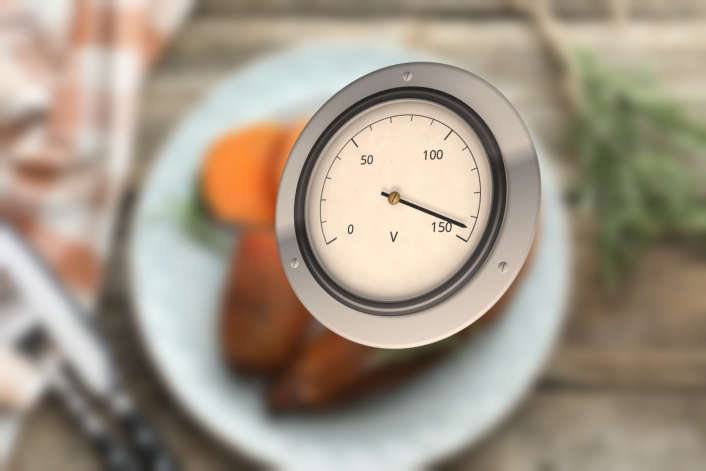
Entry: {"value": 145, "unit": "V"}
